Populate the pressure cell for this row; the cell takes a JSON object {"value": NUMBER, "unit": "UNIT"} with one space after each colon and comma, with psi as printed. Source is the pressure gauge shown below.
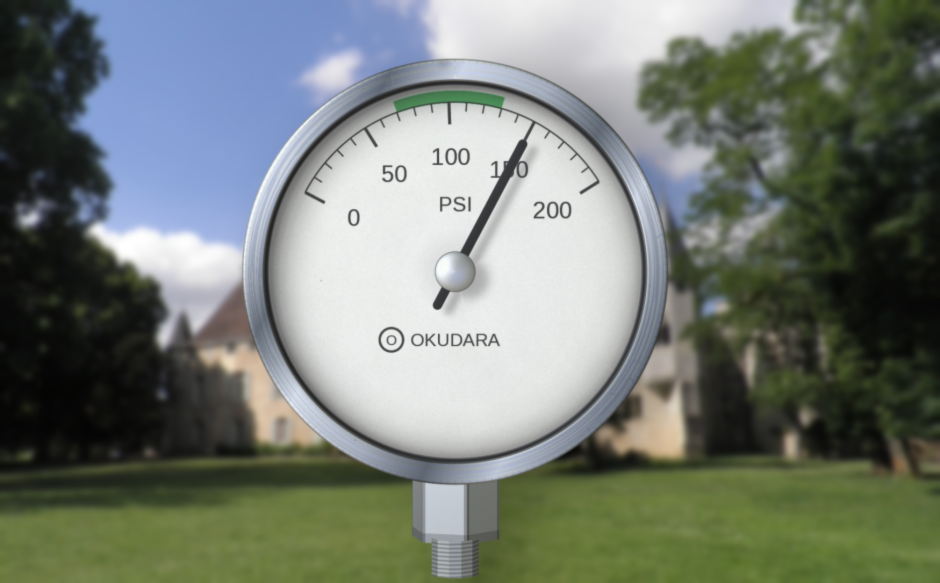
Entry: {"value": 150, "unit": "psi"}
